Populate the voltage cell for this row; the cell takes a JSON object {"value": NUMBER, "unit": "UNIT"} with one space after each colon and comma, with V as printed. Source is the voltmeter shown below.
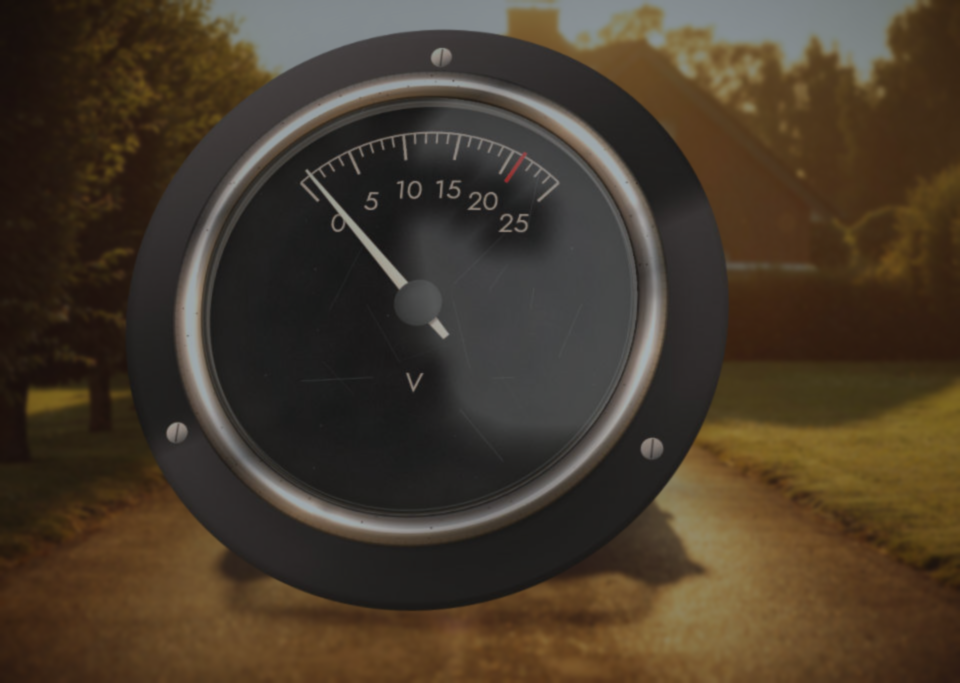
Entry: {"value": 1, "unit": "V"}
